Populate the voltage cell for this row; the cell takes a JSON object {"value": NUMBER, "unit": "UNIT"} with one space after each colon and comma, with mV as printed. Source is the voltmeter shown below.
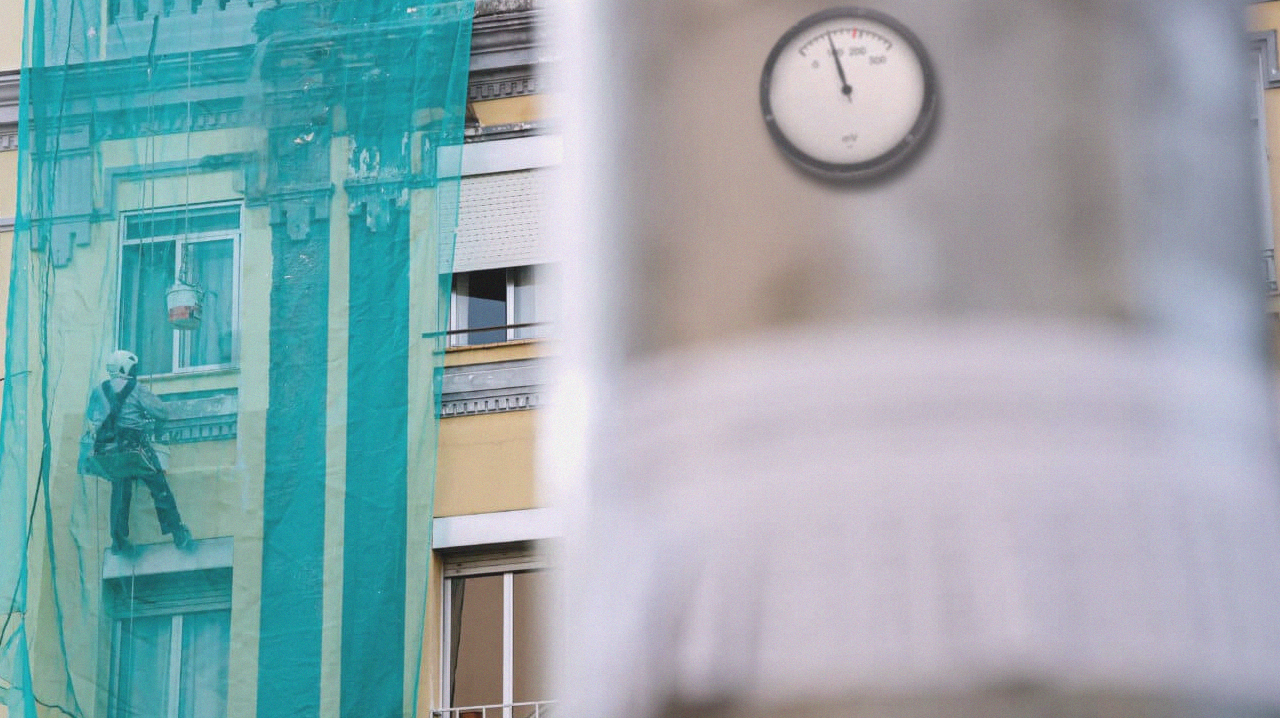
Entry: {"value": 100, "unit": "mV"}
